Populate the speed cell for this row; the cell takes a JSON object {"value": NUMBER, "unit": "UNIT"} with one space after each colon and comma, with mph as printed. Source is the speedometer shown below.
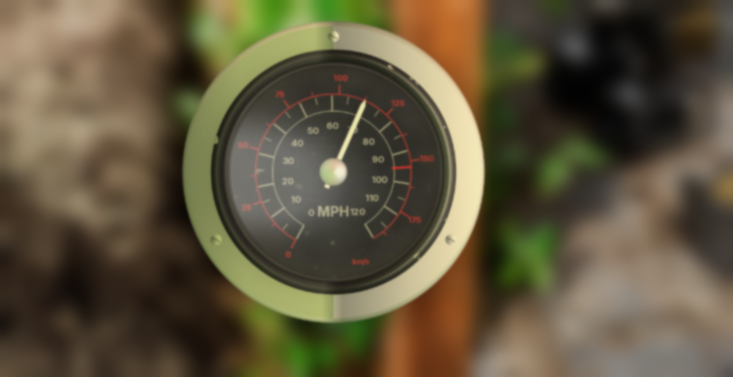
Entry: {"value": 70, "unit": "mph"}
